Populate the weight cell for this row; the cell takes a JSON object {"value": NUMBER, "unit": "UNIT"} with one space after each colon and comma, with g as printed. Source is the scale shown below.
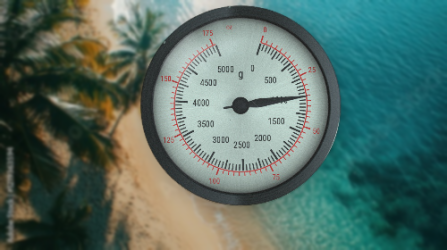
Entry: {"value": 1000, "unit": "g"}
